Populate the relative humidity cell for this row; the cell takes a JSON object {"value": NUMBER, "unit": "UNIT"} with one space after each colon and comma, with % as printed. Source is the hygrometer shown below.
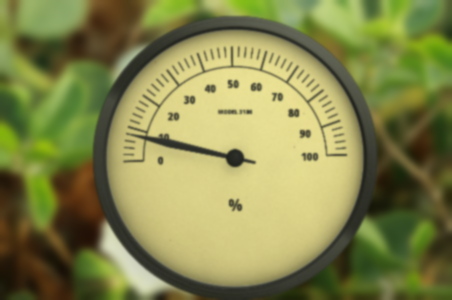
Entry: {"value": 8, "unit": "%"}
